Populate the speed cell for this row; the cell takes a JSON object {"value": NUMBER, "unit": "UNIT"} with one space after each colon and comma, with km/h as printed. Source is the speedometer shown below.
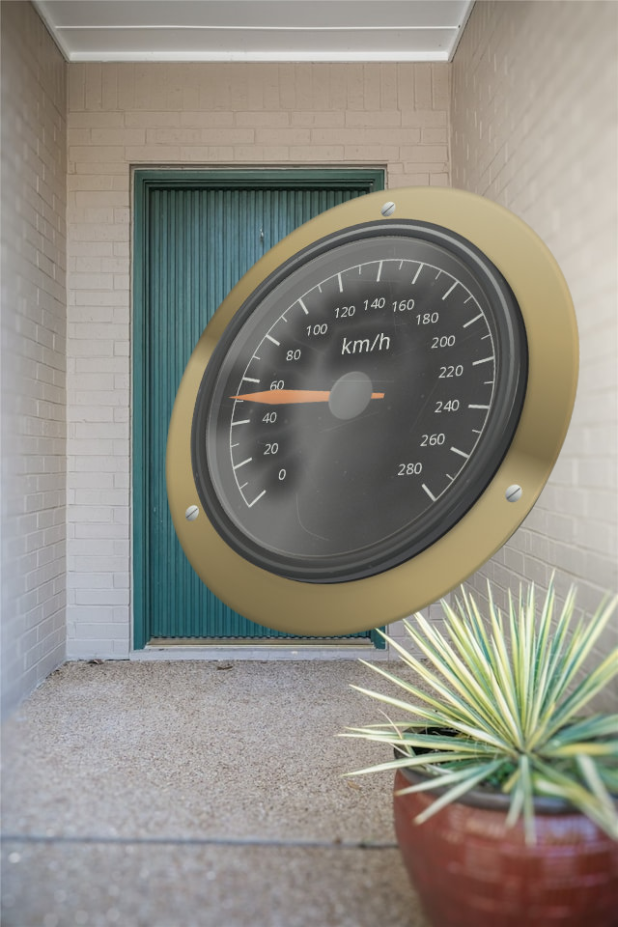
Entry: {"value": 50, "unit": "km/h"}
